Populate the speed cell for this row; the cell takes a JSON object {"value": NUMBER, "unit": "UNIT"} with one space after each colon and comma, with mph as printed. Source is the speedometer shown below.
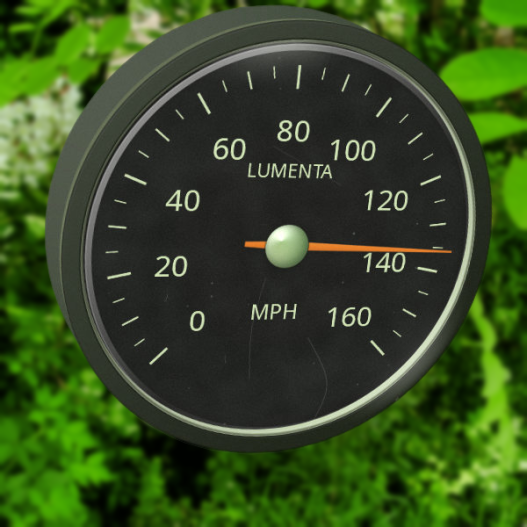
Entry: {"value": 135, "unit": "mph"}
